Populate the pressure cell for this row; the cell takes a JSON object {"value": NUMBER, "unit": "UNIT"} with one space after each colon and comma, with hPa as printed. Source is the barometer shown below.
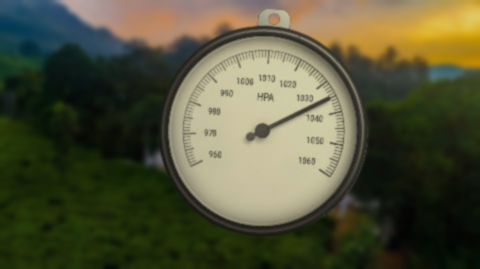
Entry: {"value": 1035, "unit": "hPa"}
